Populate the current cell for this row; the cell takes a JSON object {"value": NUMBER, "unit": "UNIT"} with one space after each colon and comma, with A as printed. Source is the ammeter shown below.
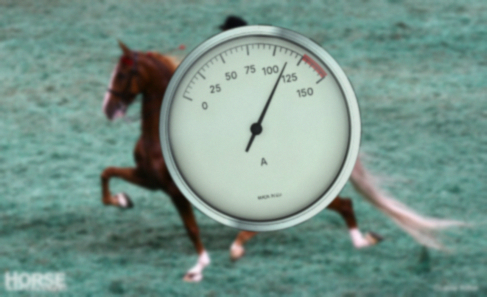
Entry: {"value": 115, "unit": "A"}
